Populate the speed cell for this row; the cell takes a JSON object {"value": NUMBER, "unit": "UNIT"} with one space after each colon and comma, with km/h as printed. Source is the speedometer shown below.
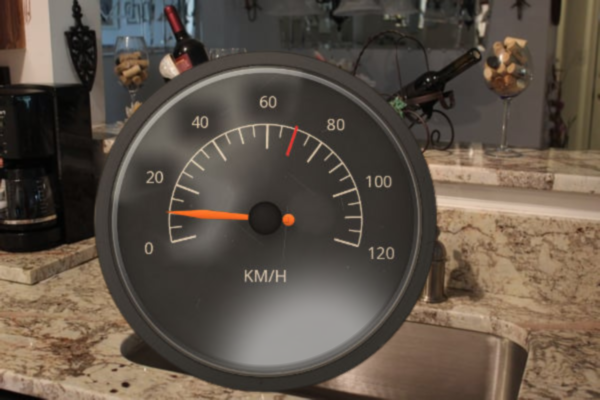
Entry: {"value": 10, "unit": "km/h"}
